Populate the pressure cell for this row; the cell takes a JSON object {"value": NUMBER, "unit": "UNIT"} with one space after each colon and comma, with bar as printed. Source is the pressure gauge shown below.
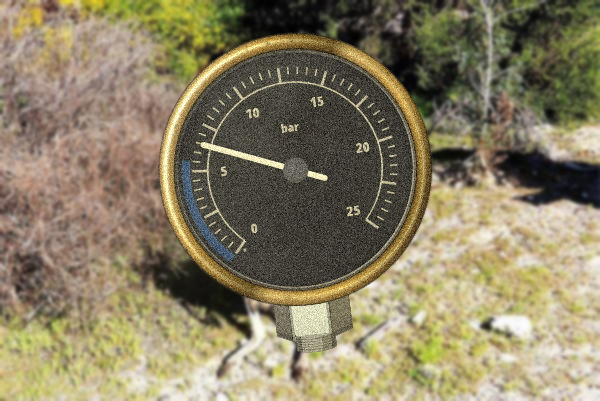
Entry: {"value": 6.5, "unit": "bar"}
